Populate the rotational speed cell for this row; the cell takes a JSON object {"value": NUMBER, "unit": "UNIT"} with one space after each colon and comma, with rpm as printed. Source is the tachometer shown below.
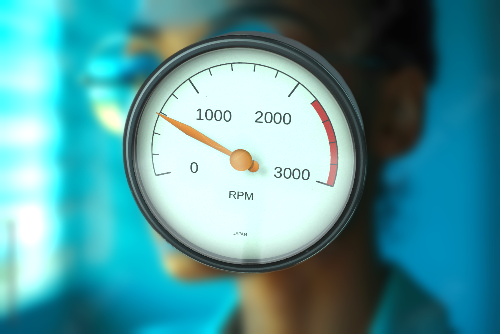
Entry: {"value": 600, "unit": "rpm"}
